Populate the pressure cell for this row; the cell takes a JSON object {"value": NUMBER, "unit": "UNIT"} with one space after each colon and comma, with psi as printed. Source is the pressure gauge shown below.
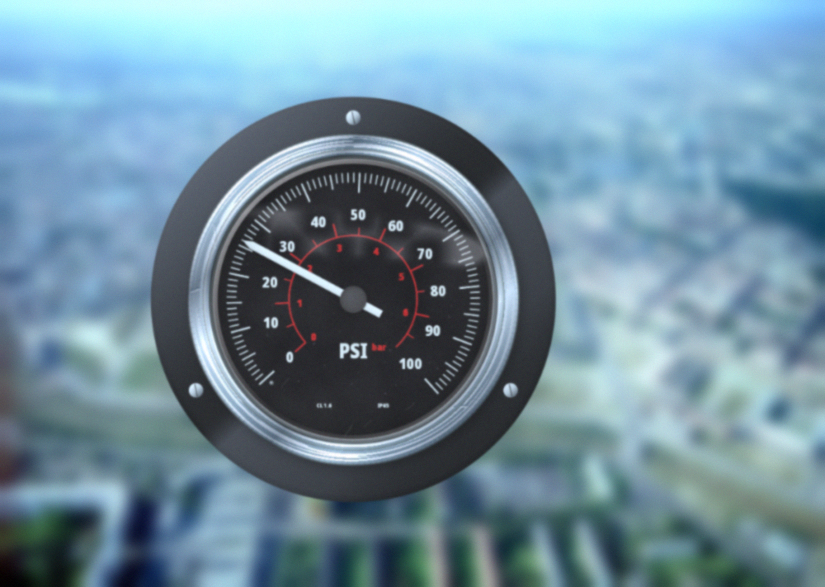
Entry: {"value": 26, "unit": "psi"}
